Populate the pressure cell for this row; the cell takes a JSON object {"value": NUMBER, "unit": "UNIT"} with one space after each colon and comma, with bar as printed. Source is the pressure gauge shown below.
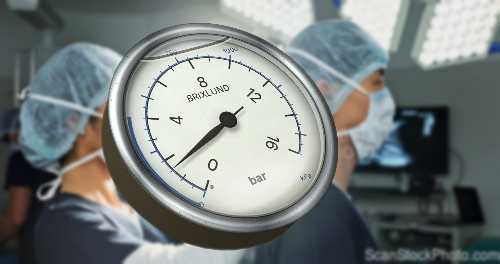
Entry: {"value": 1.5, "unit": "bar"}
